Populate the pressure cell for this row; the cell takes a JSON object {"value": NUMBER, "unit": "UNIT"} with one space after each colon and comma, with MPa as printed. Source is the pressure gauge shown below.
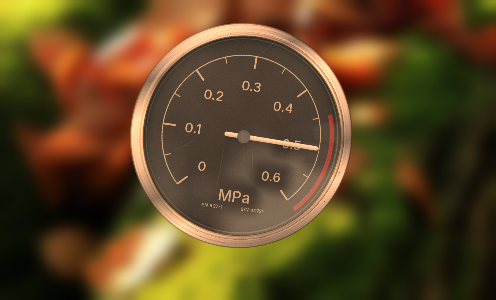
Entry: {"value": 0.5, "unit": "MPa"}
